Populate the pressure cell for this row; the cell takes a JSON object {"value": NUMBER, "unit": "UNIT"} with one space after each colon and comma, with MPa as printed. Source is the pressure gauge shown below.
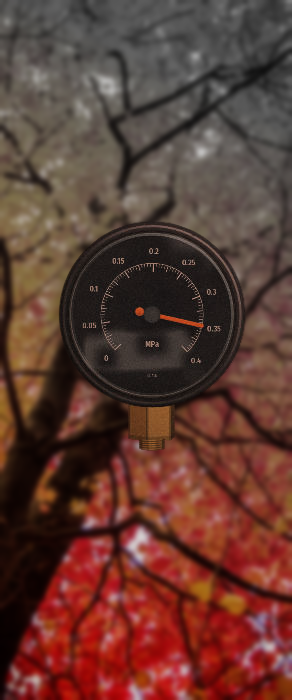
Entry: {"value": 0.35, "unit": "MPa"}
